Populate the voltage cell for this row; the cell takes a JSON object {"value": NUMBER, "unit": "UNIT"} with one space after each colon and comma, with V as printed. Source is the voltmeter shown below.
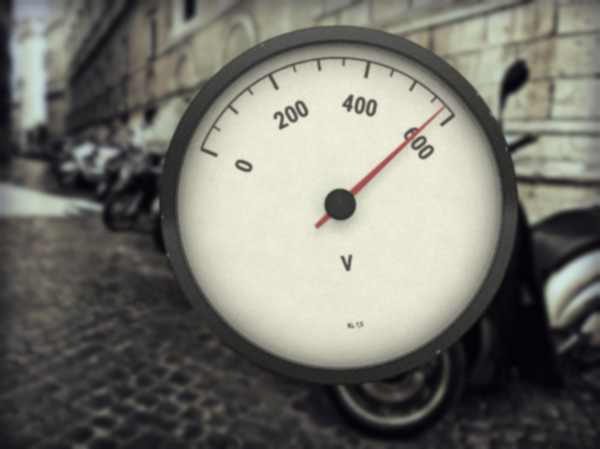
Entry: {"value": 575, "unit": "V"}
